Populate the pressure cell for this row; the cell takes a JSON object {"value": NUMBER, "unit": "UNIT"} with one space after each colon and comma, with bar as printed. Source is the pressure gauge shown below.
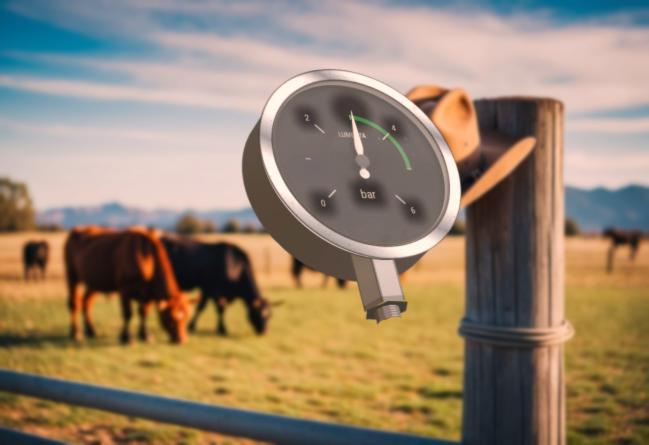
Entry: {"value": 3, "unit": "bar"}
